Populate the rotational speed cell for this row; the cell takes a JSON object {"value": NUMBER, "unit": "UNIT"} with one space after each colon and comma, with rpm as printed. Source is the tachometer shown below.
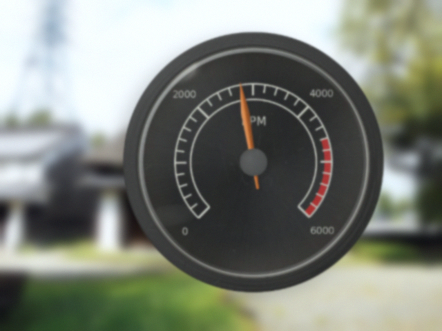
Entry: {"value": 2800, "unit": "rpm"}
